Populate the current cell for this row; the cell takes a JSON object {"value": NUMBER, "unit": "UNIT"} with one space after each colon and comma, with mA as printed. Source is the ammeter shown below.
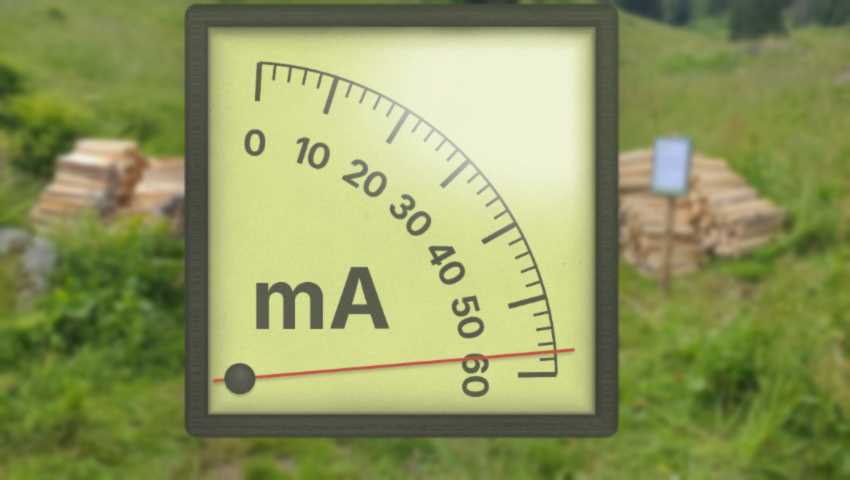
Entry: {"value": 57, "unit": "mA"}
